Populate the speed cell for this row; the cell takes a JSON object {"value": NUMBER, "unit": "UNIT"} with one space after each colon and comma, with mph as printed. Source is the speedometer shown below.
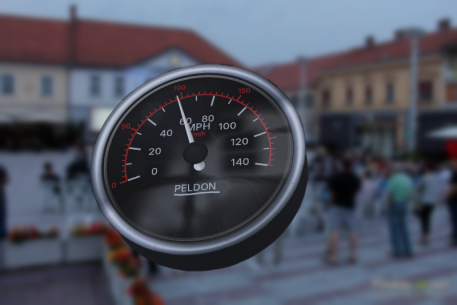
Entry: {"value": 60, "unit": "mph"}
